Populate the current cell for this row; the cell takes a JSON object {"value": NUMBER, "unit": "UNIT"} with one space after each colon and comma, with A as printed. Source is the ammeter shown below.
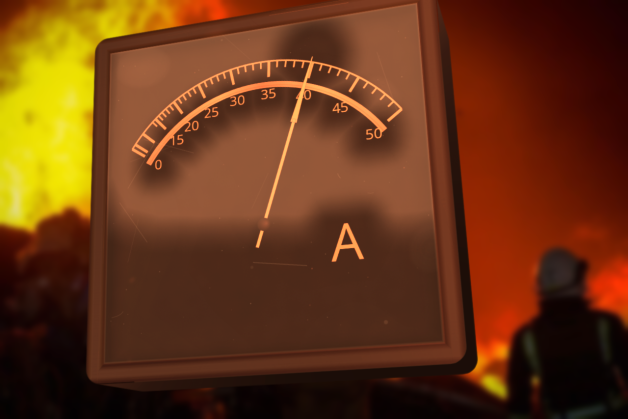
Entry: {"value": 40, "unit": "A"}
